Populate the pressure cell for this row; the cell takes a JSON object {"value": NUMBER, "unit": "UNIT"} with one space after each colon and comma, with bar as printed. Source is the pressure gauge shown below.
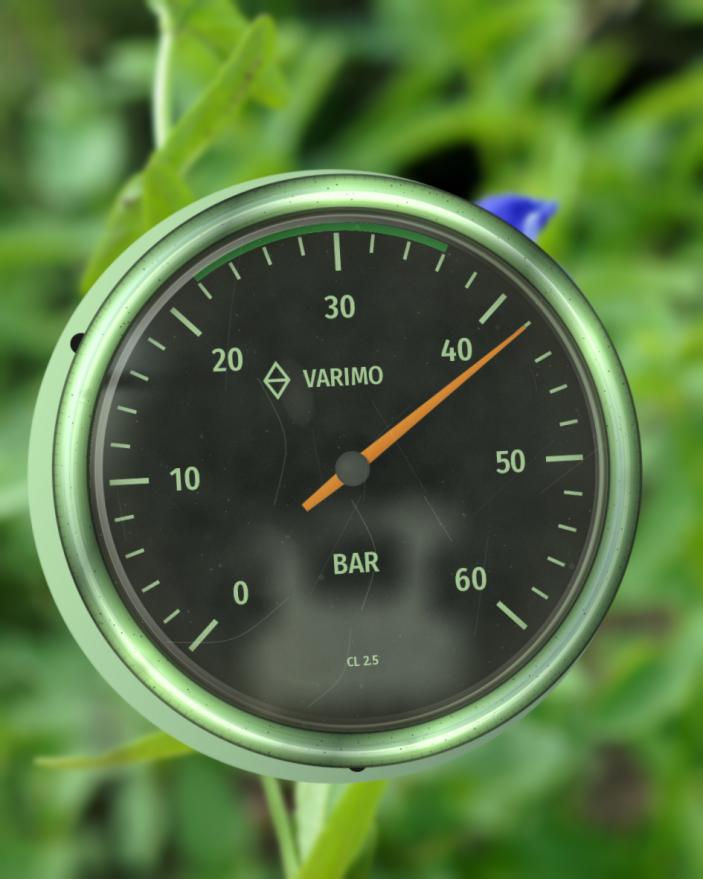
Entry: {"value": 42, "unit": "bar"}
